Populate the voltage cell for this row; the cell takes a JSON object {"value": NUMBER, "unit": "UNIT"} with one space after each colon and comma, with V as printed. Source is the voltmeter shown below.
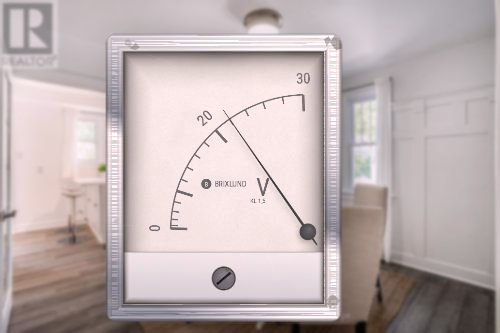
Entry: {"value": 22, "unit": "V"}
